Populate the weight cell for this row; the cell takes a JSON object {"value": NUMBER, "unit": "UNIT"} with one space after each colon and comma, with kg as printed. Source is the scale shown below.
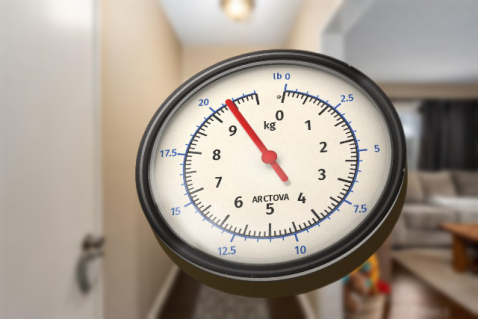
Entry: {"value": 9.4, "unit": "kg"}
